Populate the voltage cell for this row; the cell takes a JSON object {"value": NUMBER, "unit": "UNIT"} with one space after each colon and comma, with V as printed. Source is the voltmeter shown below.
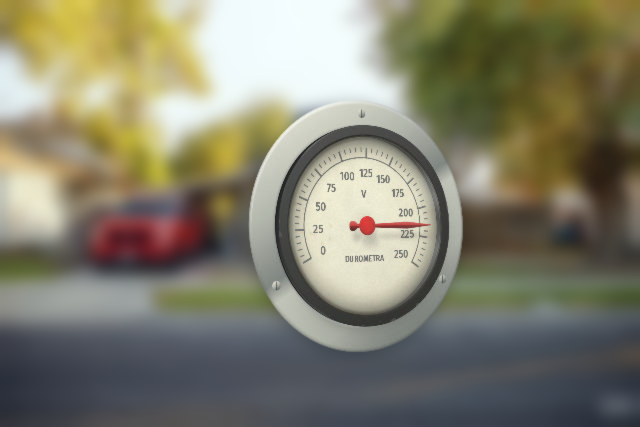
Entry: {"value": 215, "unit": "V"}
